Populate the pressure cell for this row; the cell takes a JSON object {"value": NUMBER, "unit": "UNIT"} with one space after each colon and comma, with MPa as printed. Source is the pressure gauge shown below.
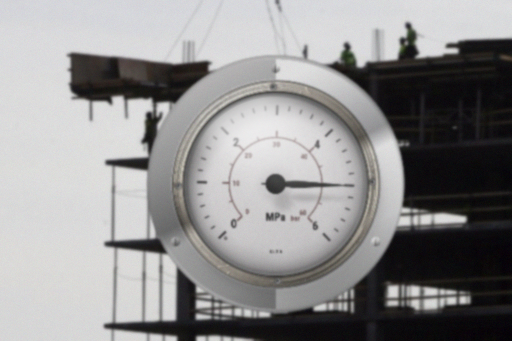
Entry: {"value": 5, "unit": "MPa"}
